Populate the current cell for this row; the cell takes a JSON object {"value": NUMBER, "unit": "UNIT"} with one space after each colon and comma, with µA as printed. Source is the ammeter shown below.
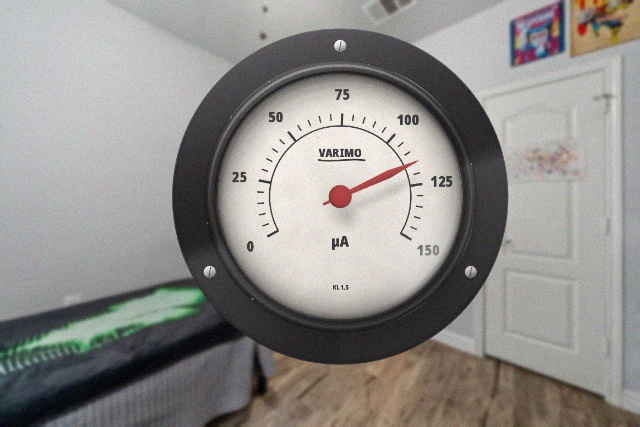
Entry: {"value": 115, "unit": "µA"}
